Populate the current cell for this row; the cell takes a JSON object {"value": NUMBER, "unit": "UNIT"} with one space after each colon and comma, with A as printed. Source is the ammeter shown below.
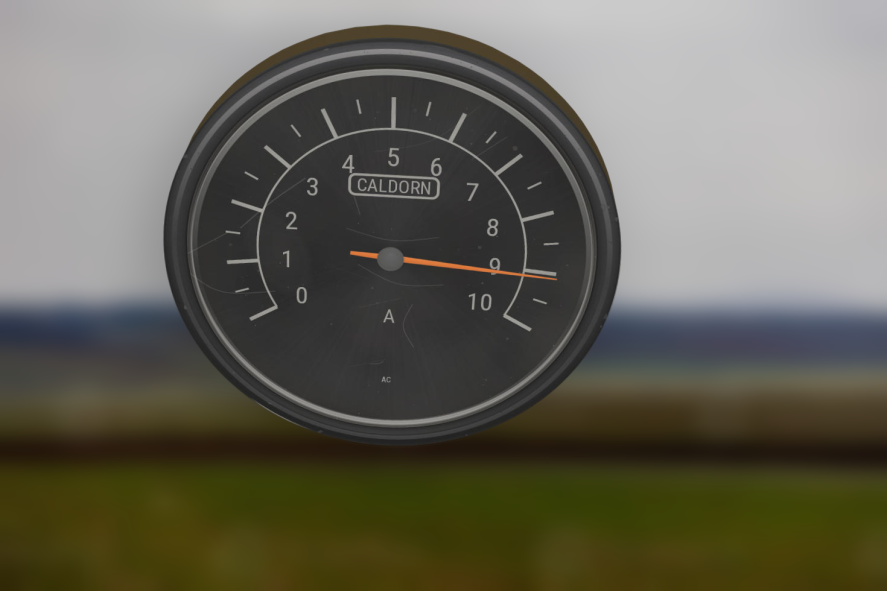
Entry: {"value": 9, "unit": "A"}
